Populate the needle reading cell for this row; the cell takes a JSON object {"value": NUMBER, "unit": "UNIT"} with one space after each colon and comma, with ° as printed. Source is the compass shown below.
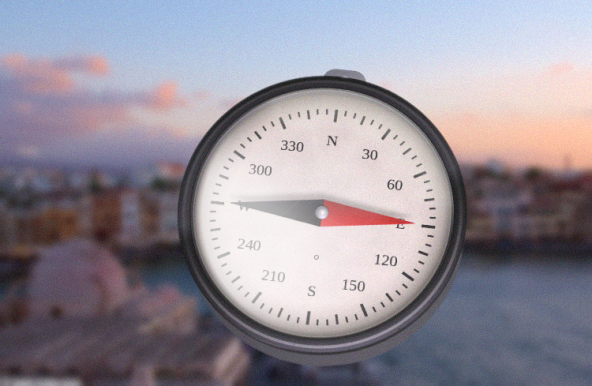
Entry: {"value": 90, "unit": "°"}
